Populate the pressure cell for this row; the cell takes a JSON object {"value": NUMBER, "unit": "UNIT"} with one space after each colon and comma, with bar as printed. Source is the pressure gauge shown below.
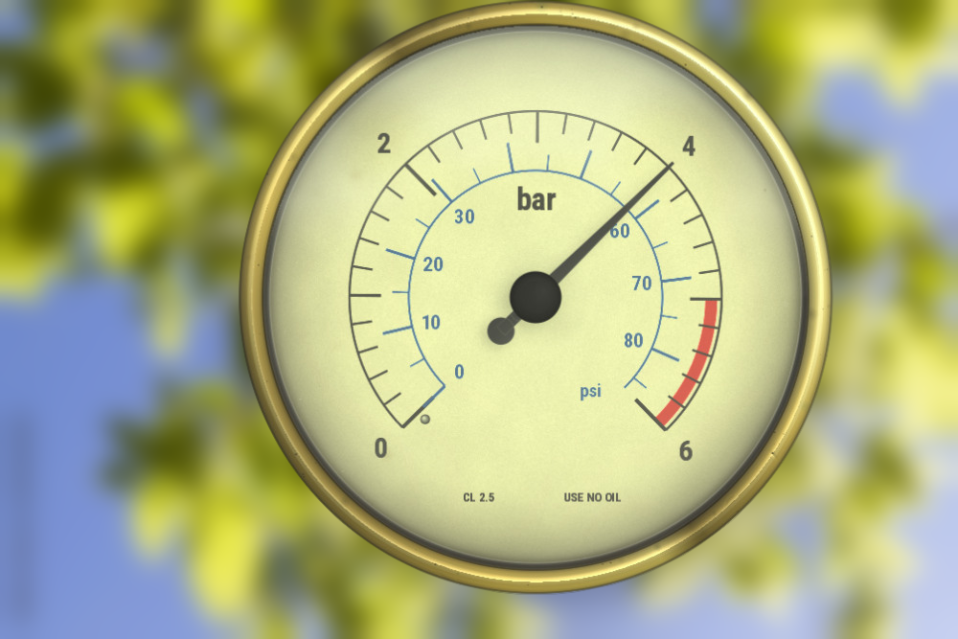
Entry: {"value": 4, "unit": "bar"}
